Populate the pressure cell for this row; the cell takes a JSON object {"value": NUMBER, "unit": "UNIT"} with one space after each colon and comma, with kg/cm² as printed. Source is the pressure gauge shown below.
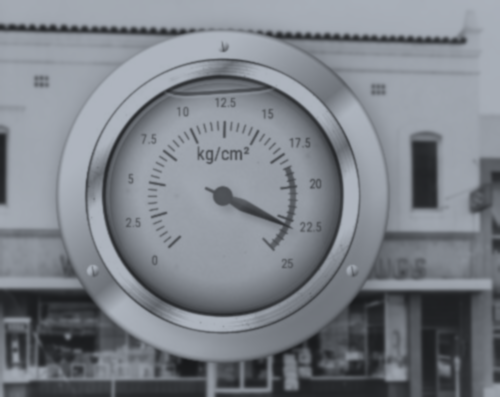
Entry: {"value": 23, "unit": "kg/cm²"}
